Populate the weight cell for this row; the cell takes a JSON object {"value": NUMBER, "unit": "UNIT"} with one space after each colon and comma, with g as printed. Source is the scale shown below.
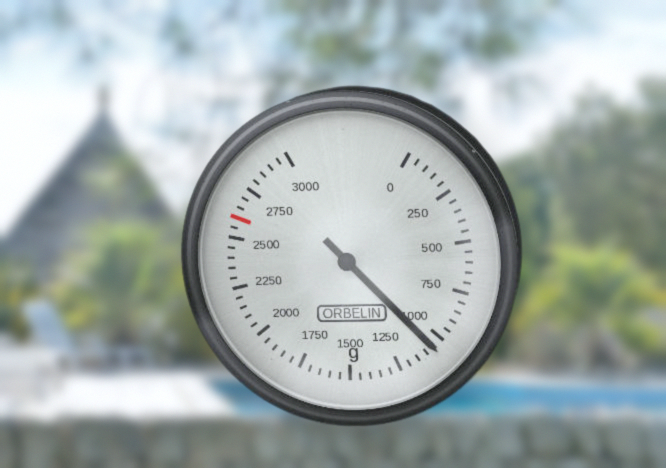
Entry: {"value": 1050, "unit": "g"}
